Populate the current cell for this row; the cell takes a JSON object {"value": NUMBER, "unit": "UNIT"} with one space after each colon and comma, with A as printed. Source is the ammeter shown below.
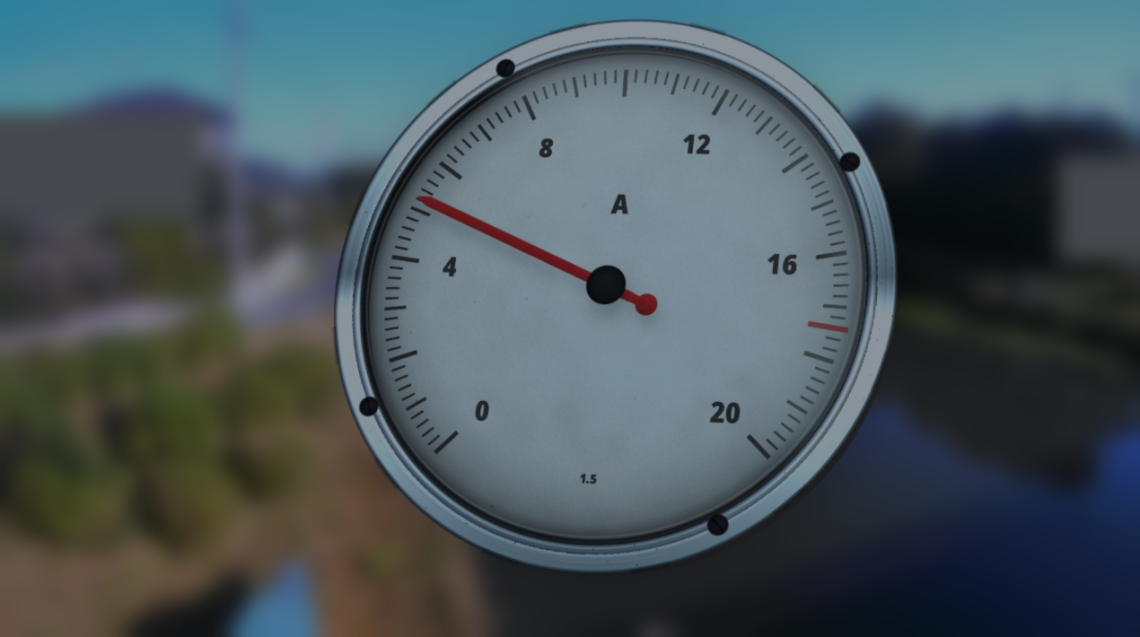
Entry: {"value": 5.2, "unit": "A"}
